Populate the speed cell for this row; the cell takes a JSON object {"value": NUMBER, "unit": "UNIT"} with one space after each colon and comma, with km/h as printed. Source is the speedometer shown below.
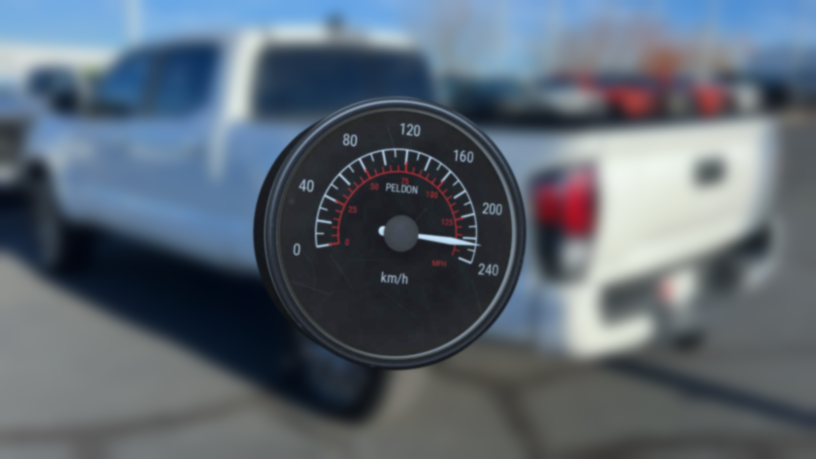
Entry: {"value": 225, "unit": "km/h"}
